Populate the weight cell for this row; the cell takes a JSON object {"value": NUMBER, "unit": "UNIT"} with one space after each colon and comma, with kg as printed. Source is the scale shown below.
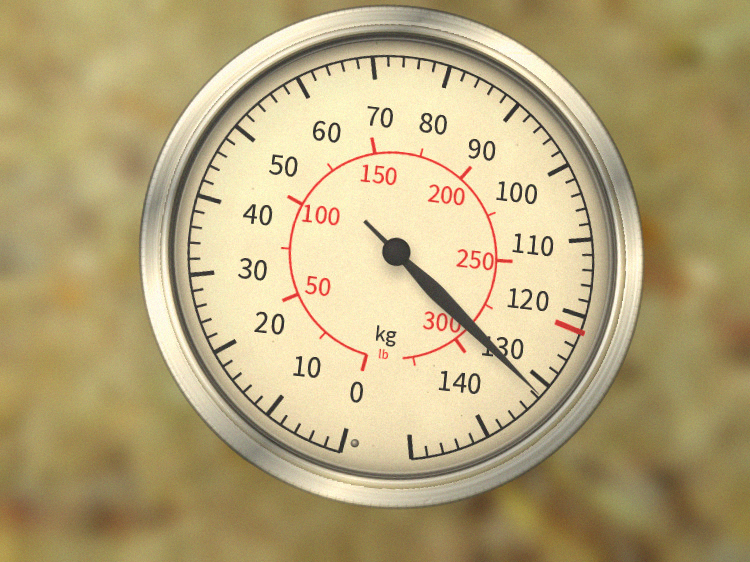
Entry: {"value": 132, "unit": "kg"}
